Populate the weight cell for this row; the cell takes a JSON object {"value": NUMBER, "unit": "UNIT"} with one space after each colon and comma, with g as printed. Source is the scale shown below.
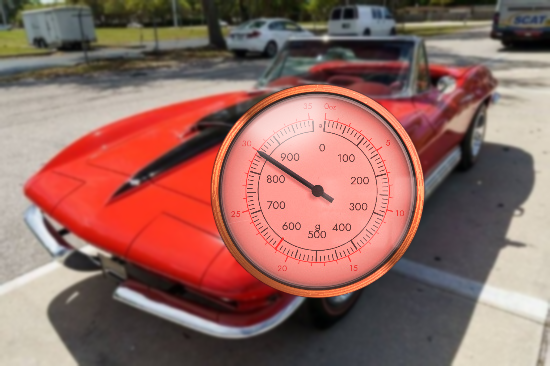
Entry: {"value": 850, "unit": "g"}
